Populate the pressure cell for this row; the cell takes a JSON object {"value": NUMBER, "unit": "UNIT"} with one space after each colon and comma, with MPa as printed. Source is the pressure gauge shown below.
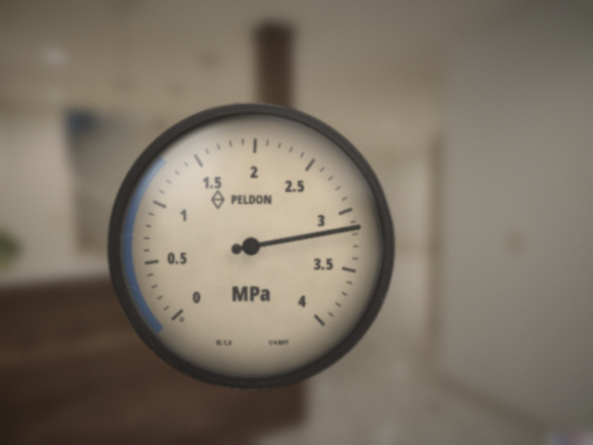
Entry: {"value": 3.15, "unit": "MPa"}
